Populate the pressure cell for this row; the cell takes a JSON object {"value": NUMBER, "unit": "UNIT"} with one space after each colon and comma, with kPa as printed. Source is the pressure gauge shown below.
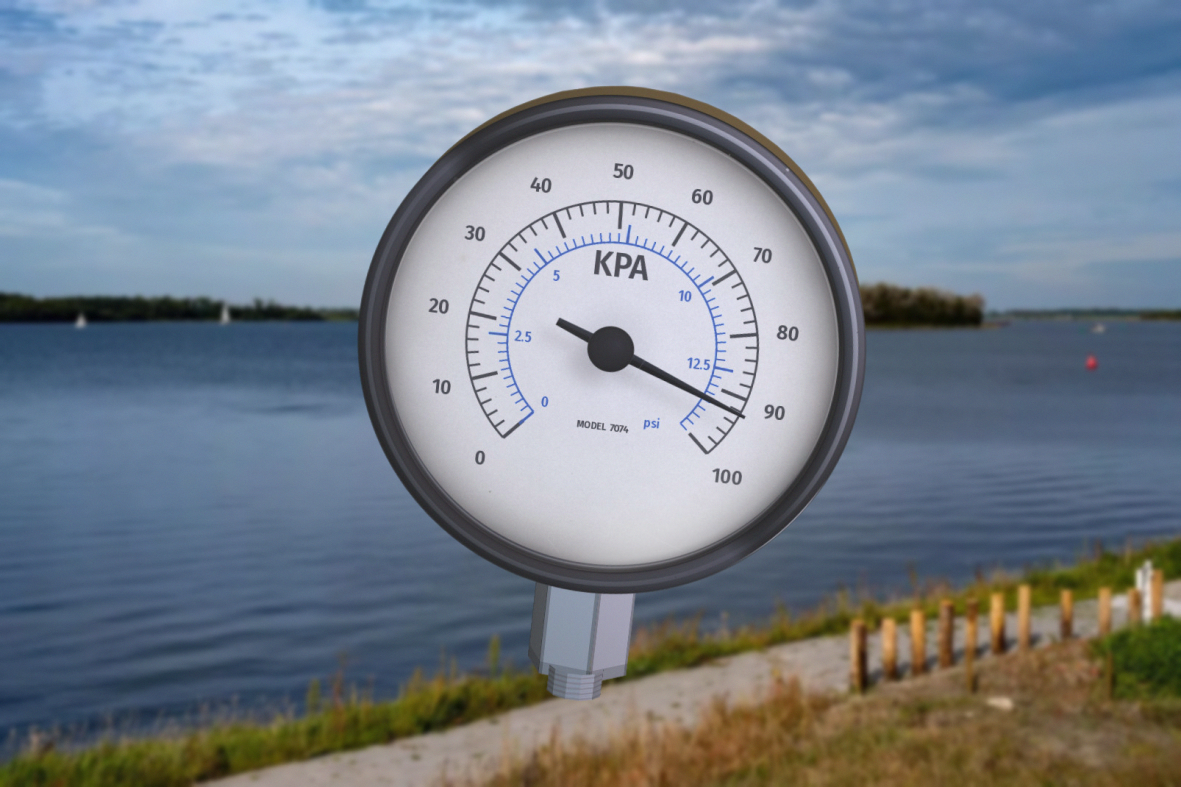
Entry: {"value": 92, "unit": "kPa"}
